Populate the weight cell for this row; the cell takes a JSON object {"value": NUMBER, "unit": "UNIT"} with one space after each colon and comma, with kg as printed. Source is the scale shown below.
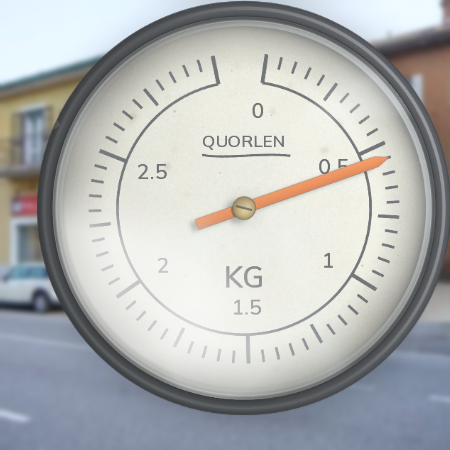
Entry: {"value": 0.55, "unit": "kg"}
